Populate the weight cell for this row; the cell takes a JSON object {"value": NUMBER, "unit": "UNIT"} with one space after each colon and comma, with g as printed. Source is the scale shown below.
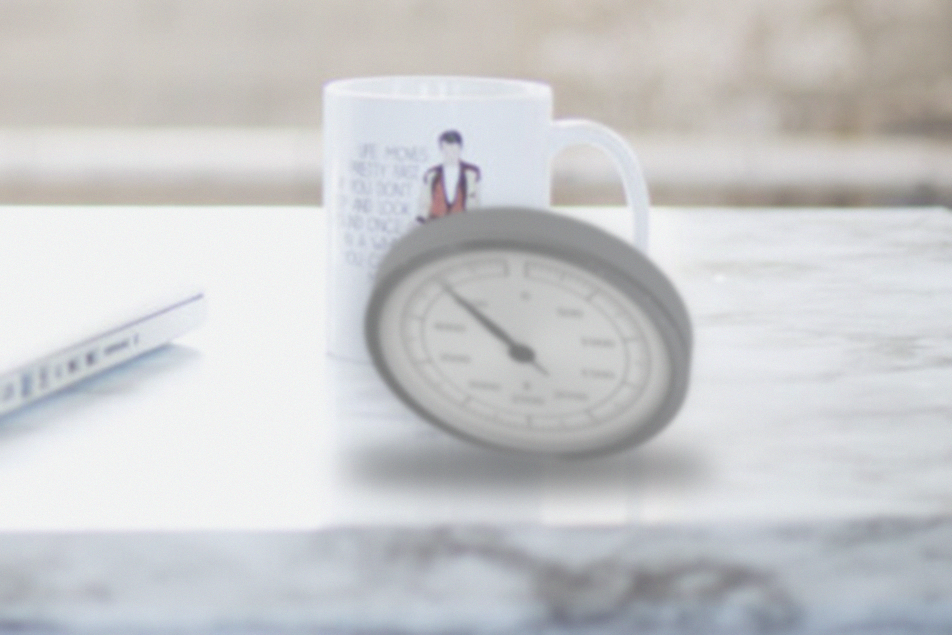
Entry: {"value": 4500, "unit": "g"}
